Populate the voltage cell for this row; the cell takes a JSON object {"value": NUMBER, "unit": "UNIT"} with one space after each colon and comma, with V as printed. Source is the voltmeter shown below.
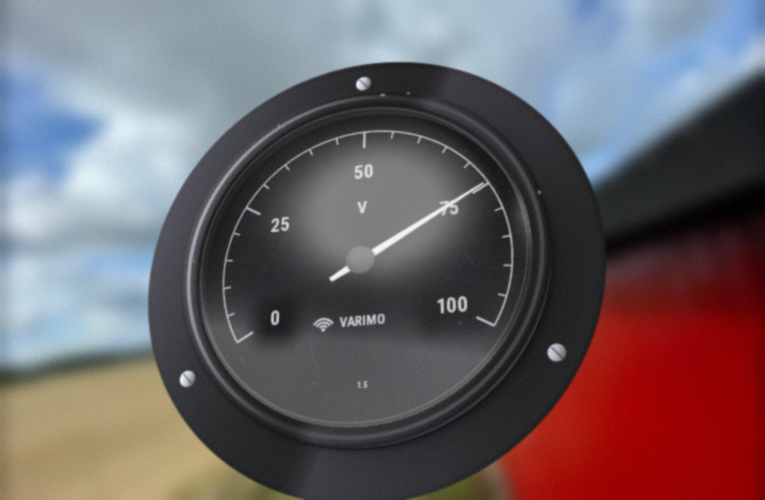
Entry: {"value": 75, "unit": "V"}
